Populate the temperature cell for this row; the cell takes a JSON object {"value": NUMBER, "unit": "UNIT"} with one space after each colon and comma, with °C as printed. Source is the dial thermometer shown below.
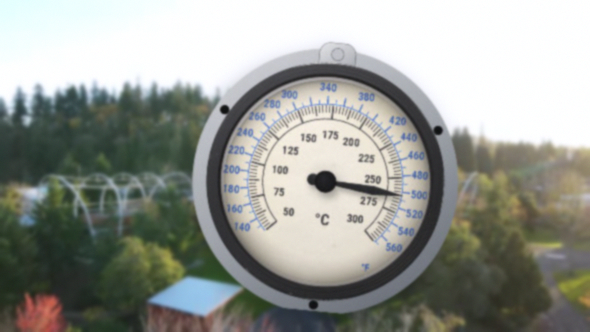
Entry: {"value": 262.5, "unit": "°C"}
